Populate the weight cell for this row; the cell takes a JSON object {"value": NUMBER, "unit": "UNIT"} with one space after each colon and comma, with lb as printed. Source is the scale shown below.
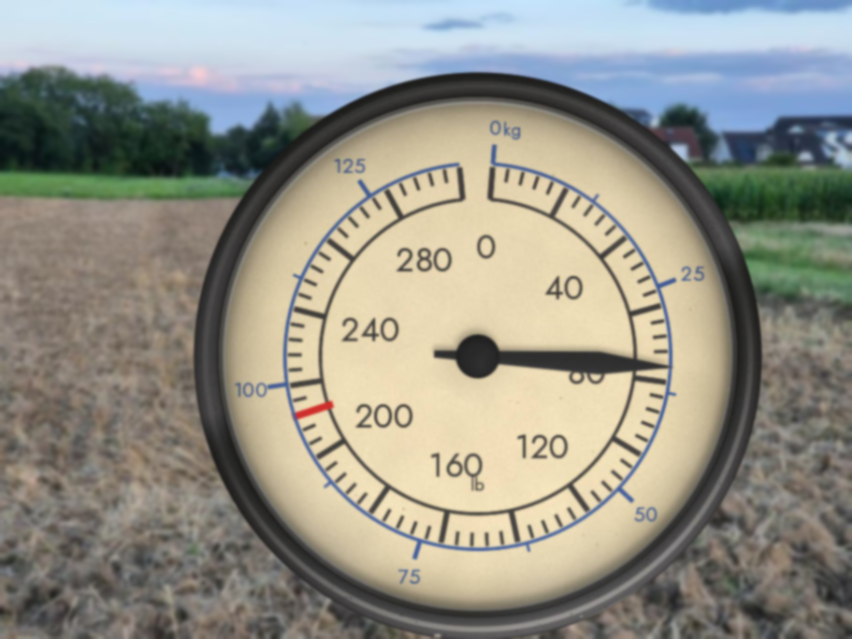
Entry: {"value": 76, "unit": "lb"}
